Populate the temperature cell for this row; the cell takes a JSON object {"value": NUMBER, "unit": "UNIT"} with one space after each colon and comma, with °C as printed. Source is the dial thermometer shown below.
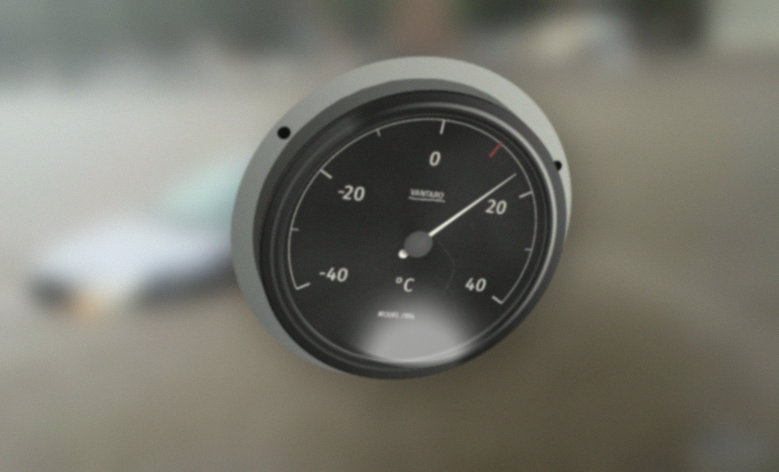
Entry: {"value": 15, "unit": "°C"}
